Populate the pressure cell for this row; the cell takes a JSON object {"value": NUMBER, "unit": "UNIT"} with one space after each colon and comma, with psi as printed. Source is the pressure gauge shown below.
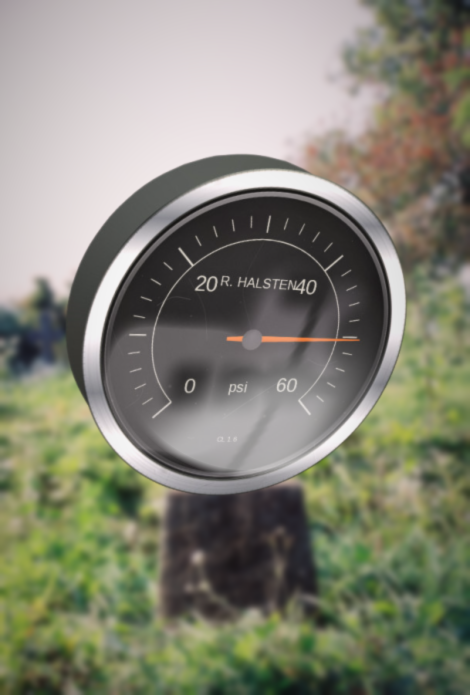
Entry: {"value": 50, "unit": "psi"}
